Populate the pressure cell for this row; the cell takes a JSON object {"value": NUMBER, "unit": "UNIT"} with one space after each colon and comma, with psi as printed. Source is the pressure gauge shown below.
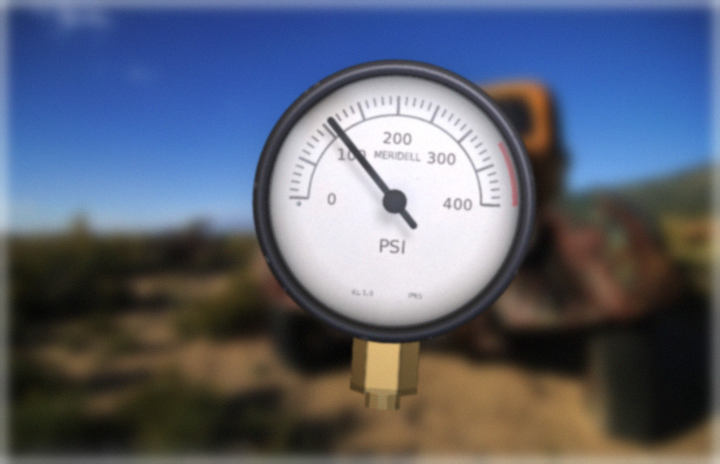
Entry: {"value": 110, "unit": "psi"}
